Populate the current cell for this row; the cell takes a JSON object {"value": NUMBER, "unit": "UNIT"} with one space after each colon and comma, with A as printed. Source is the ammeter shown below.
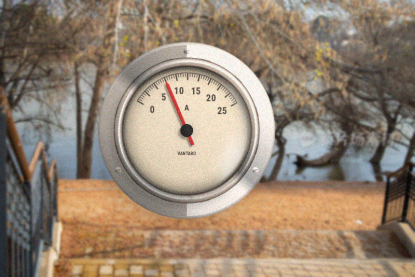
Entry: {"value": 7.5, "unit": "A"}
